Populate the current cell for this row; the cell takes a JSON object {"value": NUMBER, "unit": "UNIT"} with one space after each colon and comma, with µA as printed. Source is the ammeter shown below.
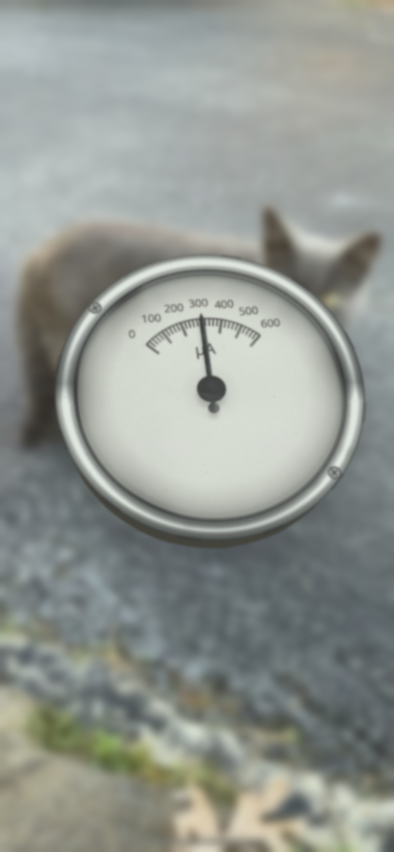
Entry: {"value": 300, "unit": "µA"}
